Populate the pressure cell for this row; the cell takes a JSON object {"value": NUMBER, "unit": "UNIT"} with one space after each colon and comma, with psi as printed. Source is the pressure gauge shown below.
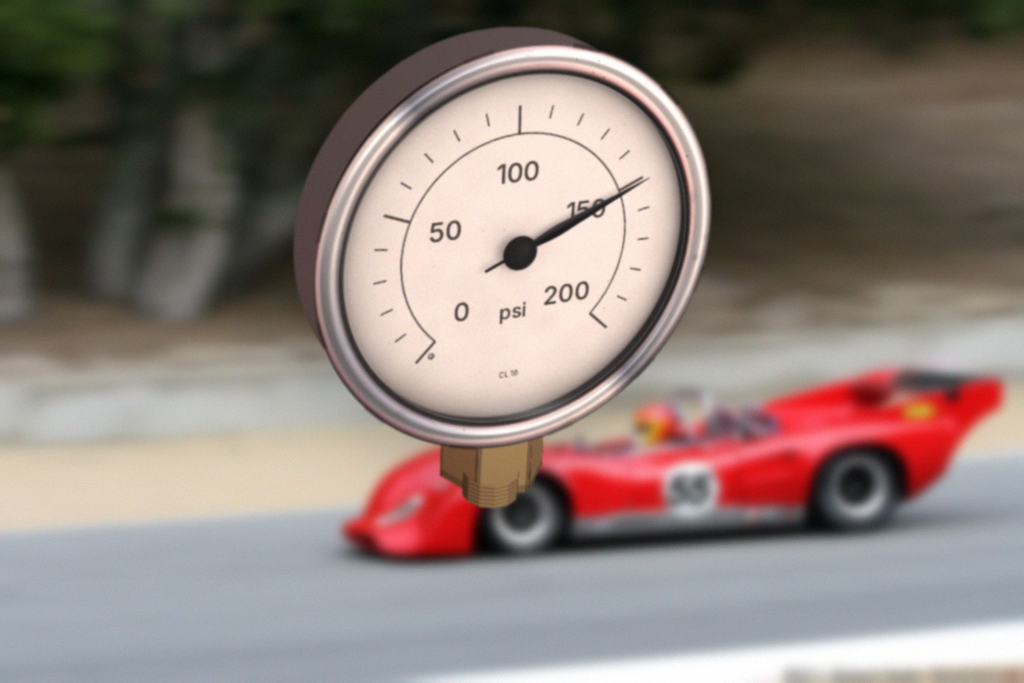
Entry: {"value": 150, "unit": "psi"}
